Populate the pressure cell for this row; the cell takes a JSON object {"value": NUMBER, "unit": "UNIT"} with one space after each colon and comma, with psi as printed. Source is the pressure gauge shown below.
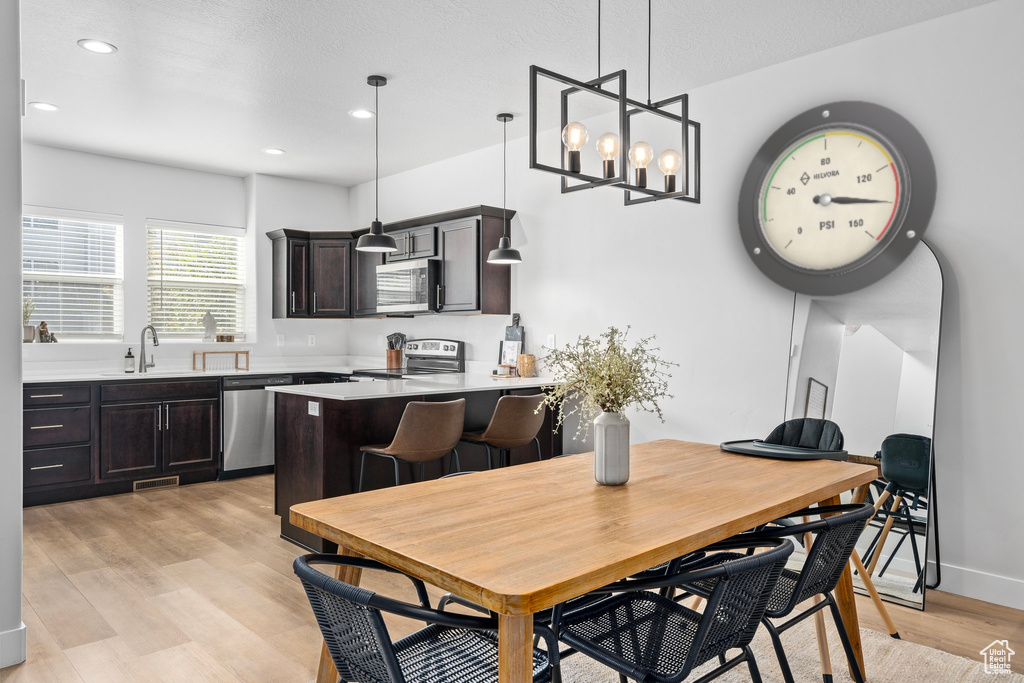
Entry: {"value": 140, "unit": "psi"}
